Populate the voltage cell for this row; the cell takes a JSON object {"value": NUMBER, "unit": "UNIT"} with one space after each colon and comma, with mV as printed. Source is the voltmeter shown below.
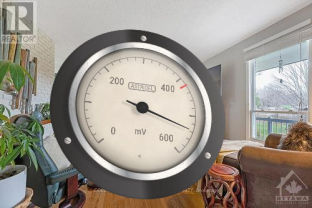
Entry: {"value": 540, "unit": "mV"}
